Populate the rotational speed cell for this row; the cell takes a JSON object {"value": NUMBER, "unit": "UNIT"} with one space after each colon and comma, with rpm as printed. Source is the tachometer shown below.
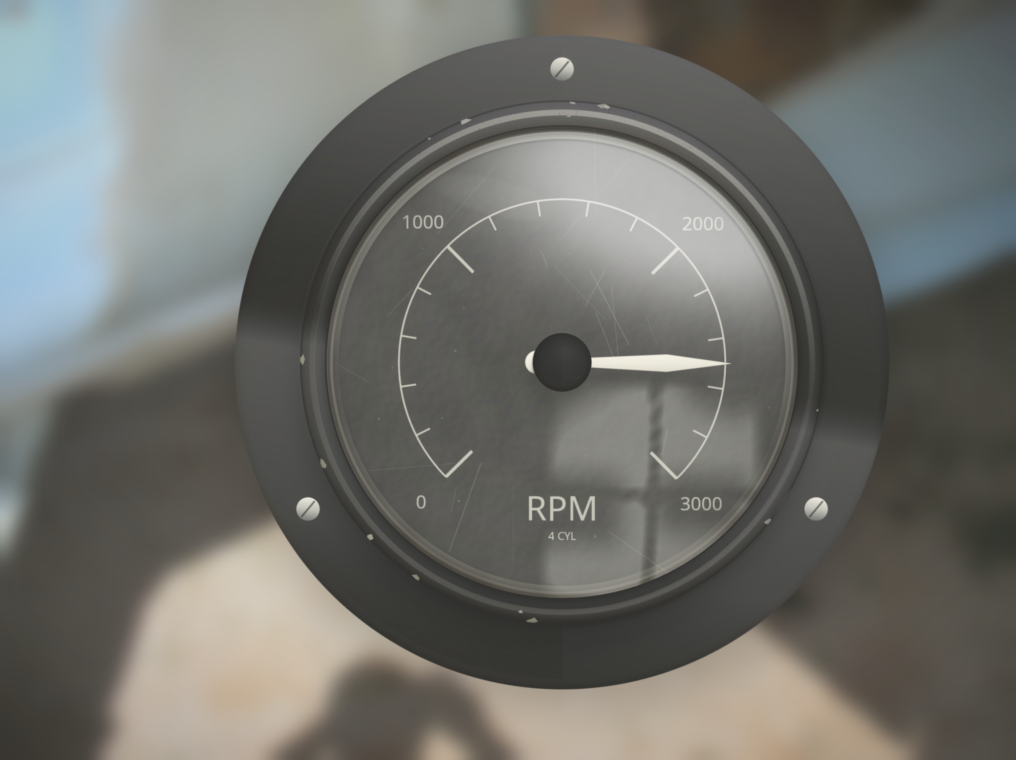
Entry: {"value": 2500, "unit": "rpm"}
